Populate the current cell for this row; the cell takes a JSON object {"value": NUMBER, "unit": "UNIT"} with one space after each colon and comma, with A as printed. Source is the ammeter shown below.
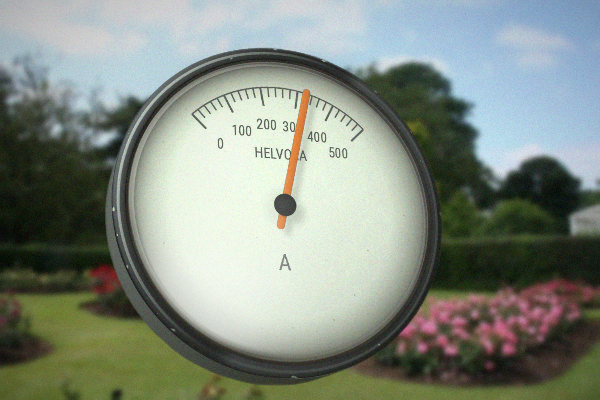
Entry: {"value": 320, "unit": "A"}
